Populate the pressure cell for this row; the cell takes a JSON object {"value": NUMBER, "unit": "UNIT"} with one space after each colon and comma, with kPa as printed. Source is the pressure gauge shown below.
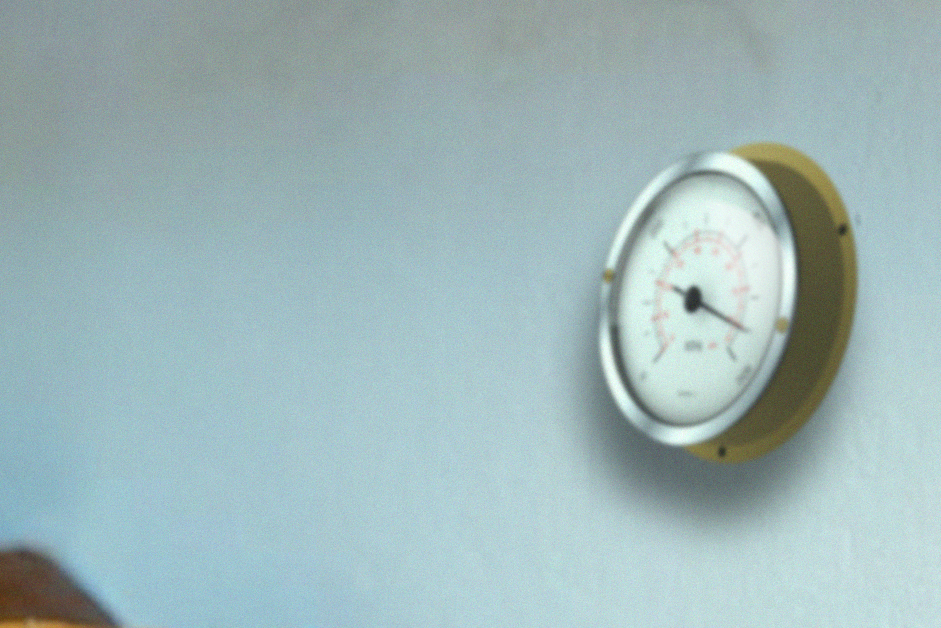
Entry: {"value": 550, "unit": "kPa"}
